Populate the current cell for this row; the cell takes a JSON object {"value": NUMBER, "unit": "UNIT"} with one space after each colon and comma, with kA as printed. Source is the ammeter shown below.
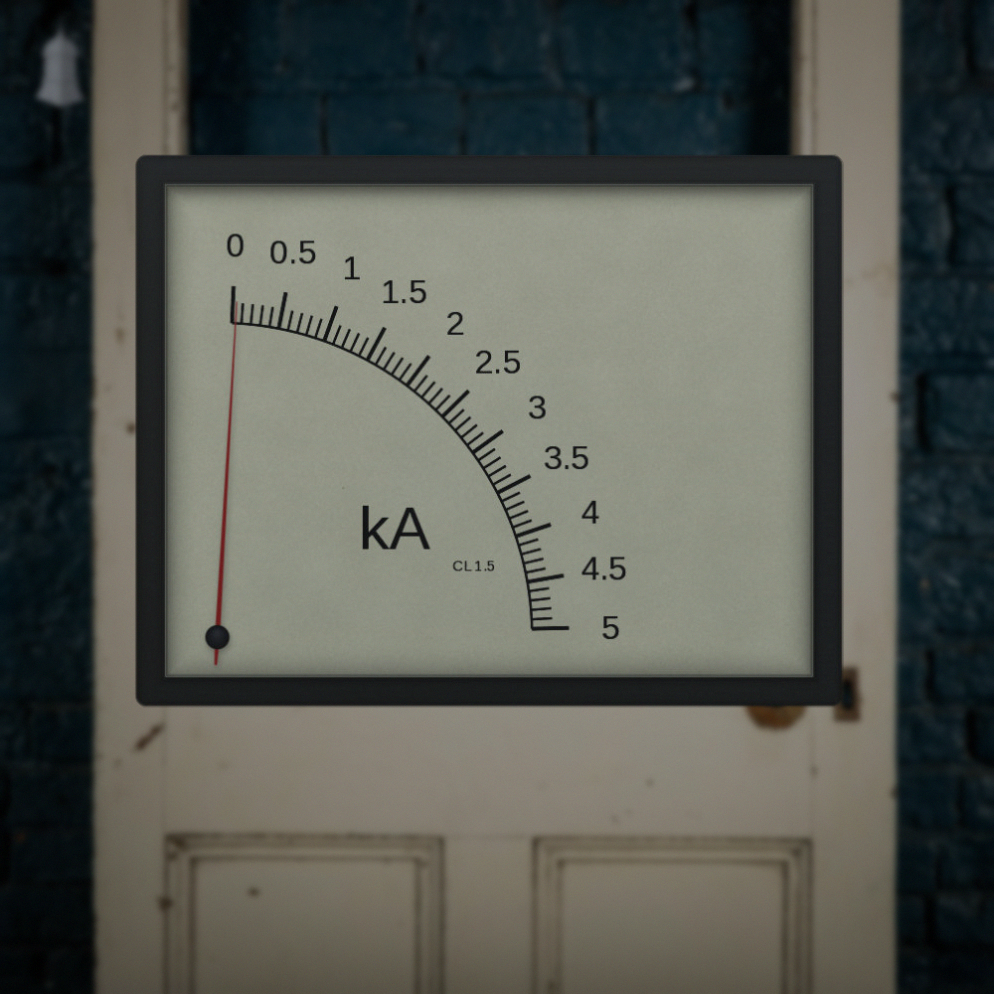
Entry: {"value": 0.05, "unit": "kA"}
